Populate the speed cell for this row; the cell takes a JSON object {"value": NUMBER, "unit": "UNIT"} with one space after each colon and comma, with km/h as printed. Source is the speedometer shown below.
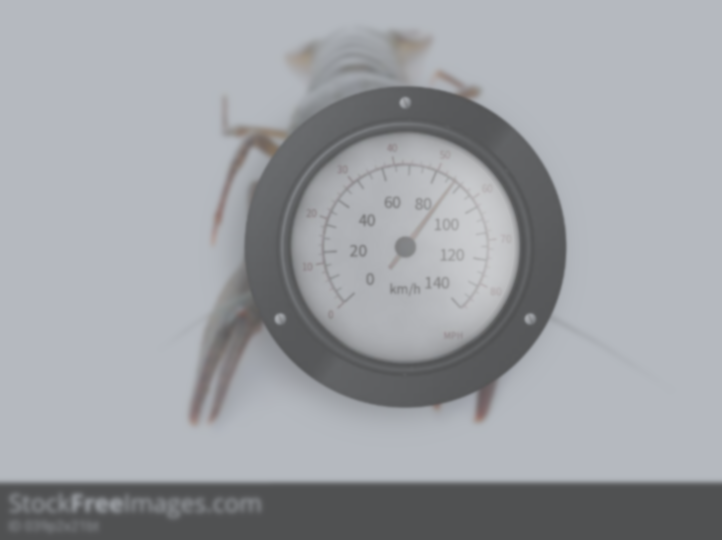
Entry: {"value": 87.5, "unit": "km/h"}
